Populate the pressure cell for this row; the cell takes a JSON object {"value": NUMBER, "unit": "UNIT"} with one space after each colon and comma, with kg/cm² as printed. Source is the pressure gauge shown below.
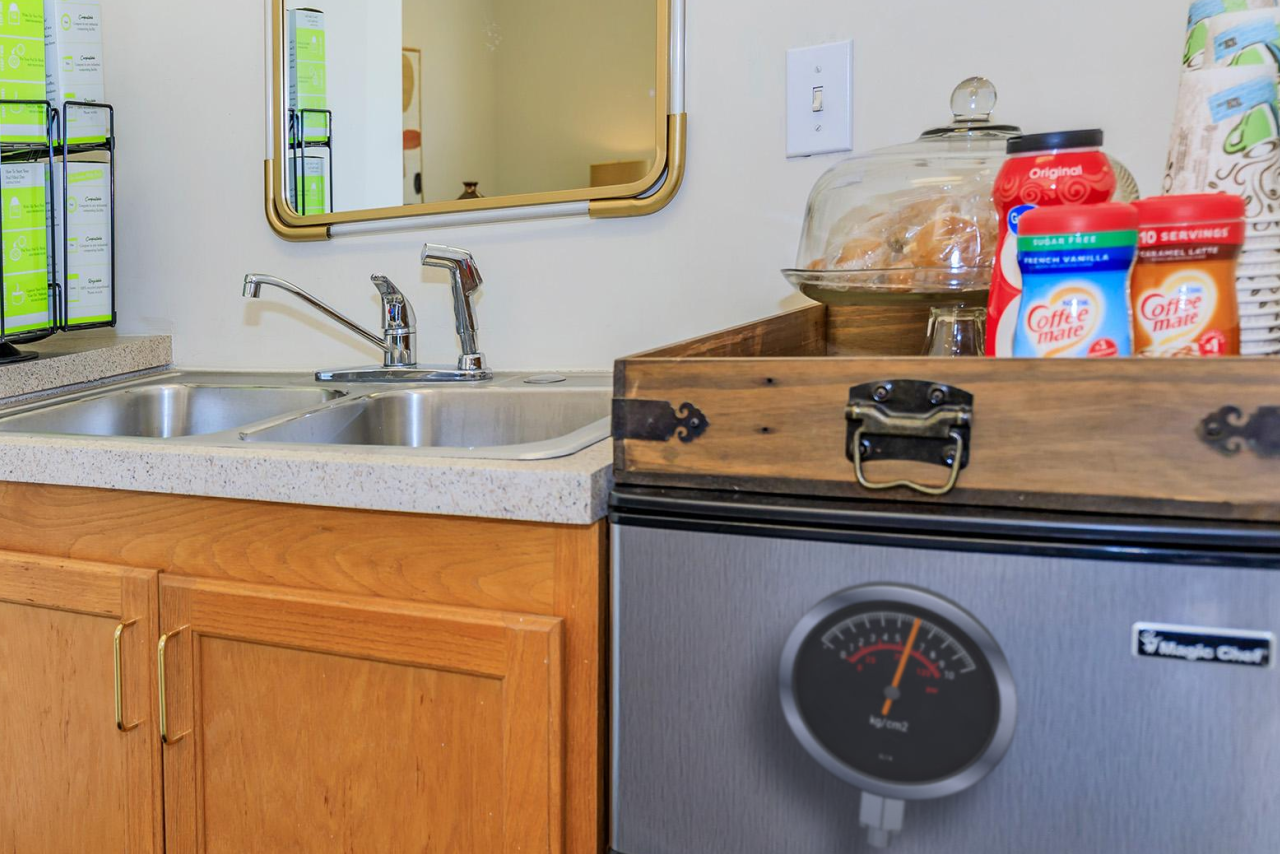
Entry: {"value": 6, "unit": "kg/cm²"}
